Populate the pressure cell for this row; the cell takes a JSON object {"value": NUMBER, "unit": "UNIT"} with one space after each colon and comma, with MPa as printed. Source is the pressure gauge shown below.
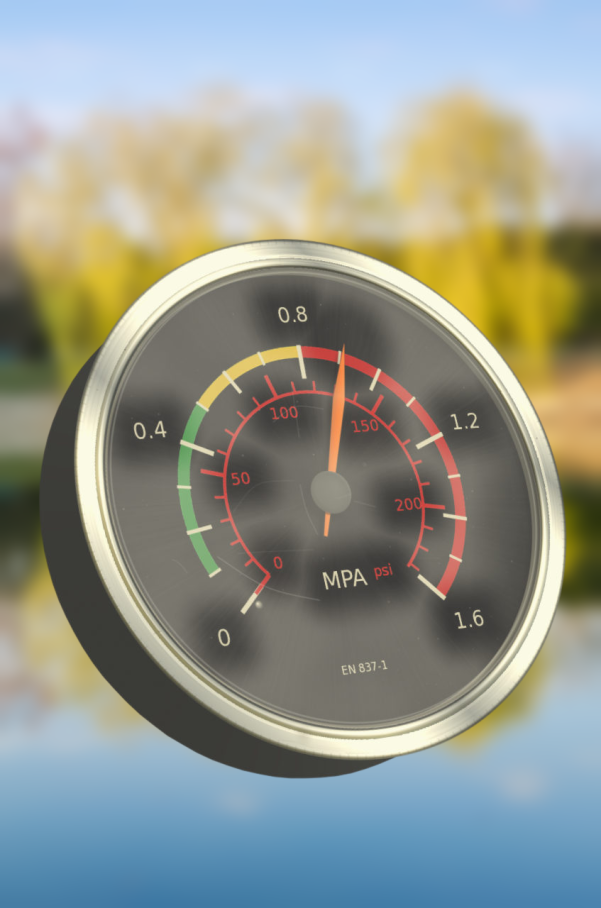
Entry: {"value": 0.9, "unit": "MPa"}
